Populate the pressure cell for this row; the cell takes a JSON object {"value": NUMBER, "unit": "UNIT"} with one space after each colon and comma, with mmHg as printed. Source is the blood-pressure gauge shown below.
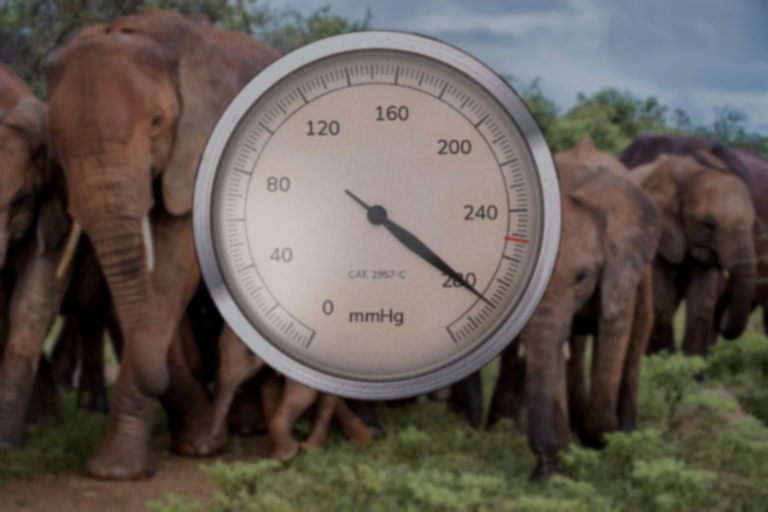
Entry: {"value": 280, "unit": "mmHg"}
